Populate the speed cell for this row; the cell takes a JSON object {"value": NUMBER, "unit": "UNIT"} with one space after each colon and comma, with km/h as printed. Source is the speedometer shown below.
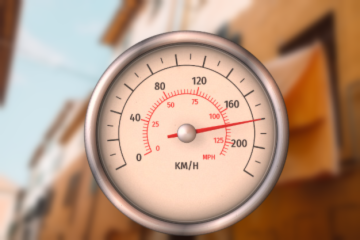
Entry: {"value": 180, "unit": "km/h"}
